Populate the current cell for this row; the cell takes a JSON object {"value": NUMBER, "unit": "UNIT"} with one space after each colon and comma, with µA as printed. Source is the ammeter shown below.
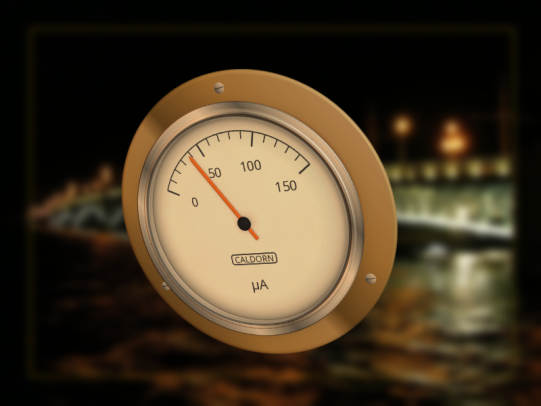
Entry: {"value": 40, "unit": "µA"}
